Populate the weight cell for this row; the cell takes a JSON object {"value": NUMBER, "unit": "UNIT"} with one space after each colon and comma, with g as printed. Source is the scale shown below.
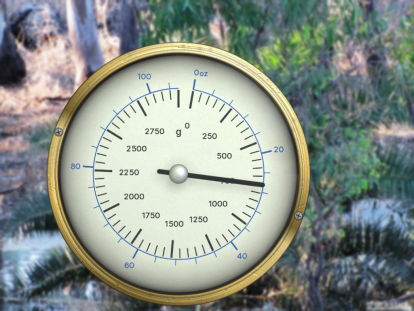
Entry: {"value": 750, "unit": "g"}
